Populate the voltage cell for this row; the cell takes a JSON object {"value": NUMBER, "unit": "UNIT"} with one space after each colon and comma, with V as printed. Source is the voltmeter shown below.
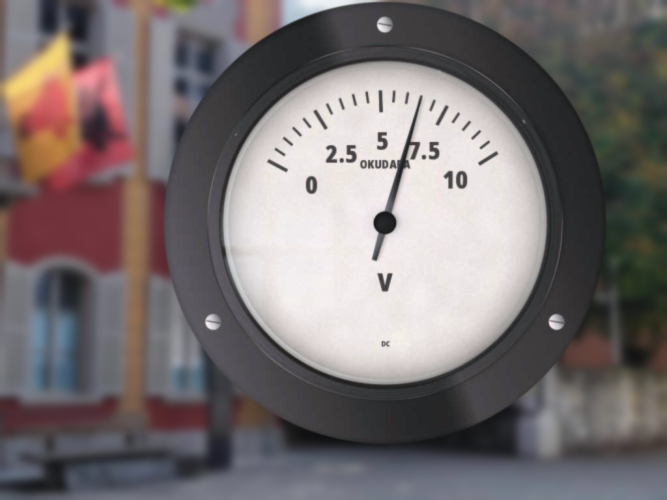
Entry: {"value": 6.5, "unit": "V"}
